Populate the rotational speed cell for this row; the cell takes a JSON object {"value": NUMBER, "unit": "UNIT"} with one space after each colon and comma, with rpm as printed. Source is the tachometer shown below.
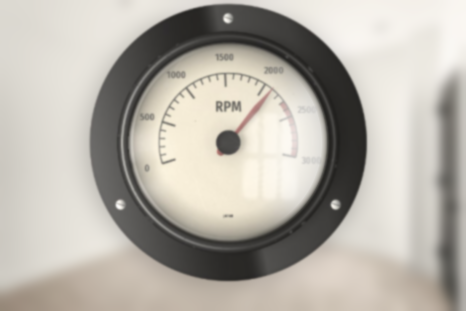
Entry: {"value": 2100, "unit": "rpm"}
